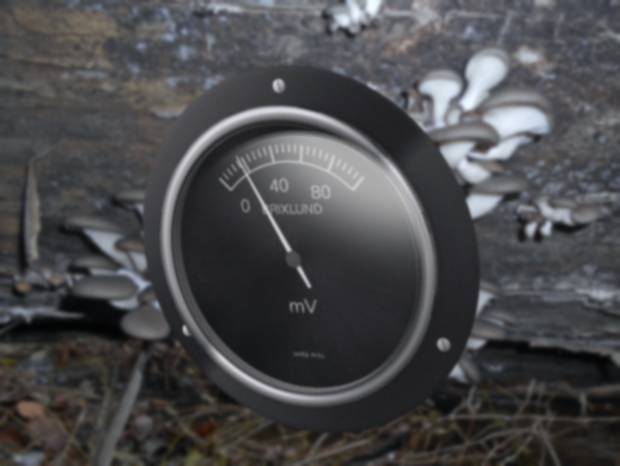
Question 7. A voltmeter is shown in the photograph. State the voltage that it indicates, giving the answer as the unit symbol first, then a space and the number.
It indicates mV 20
